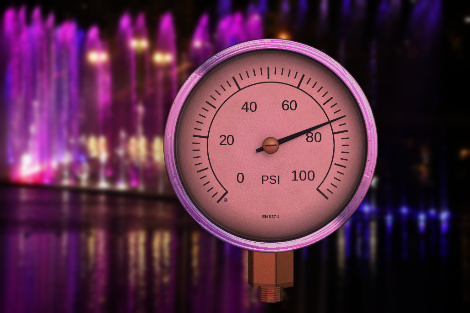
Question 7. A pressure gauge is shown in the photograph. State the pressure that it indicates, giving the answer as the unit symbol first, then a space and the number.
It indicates psi 76
